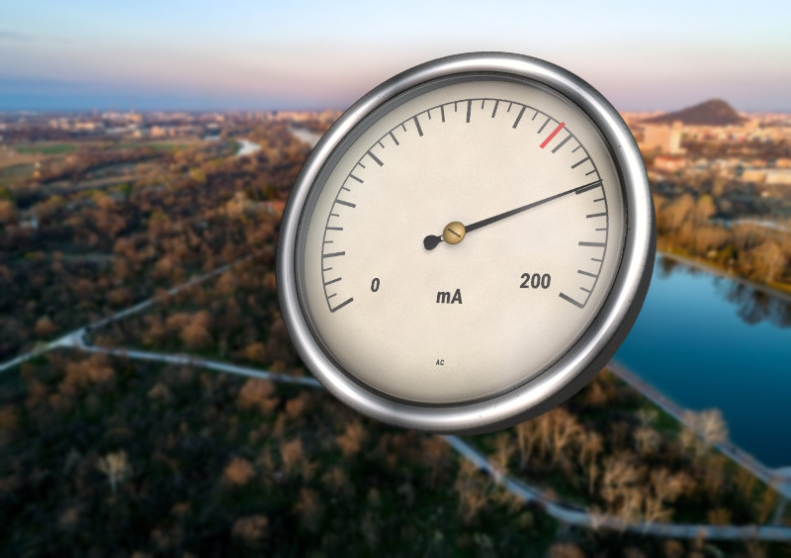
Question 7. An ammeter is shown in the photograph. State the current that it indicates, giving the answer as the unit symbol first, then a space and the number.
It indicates mA 160
